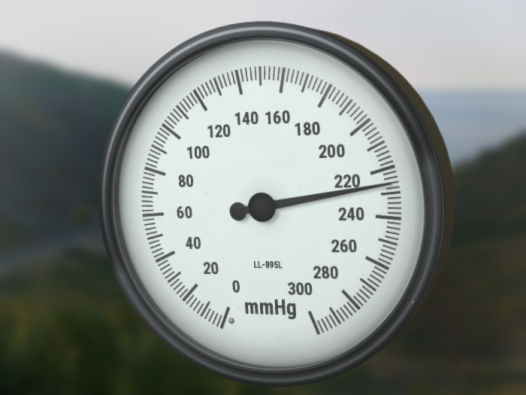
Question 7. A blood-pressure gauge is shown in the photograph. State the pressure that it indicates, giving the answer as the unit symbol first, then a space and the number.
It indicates mmHg 226
